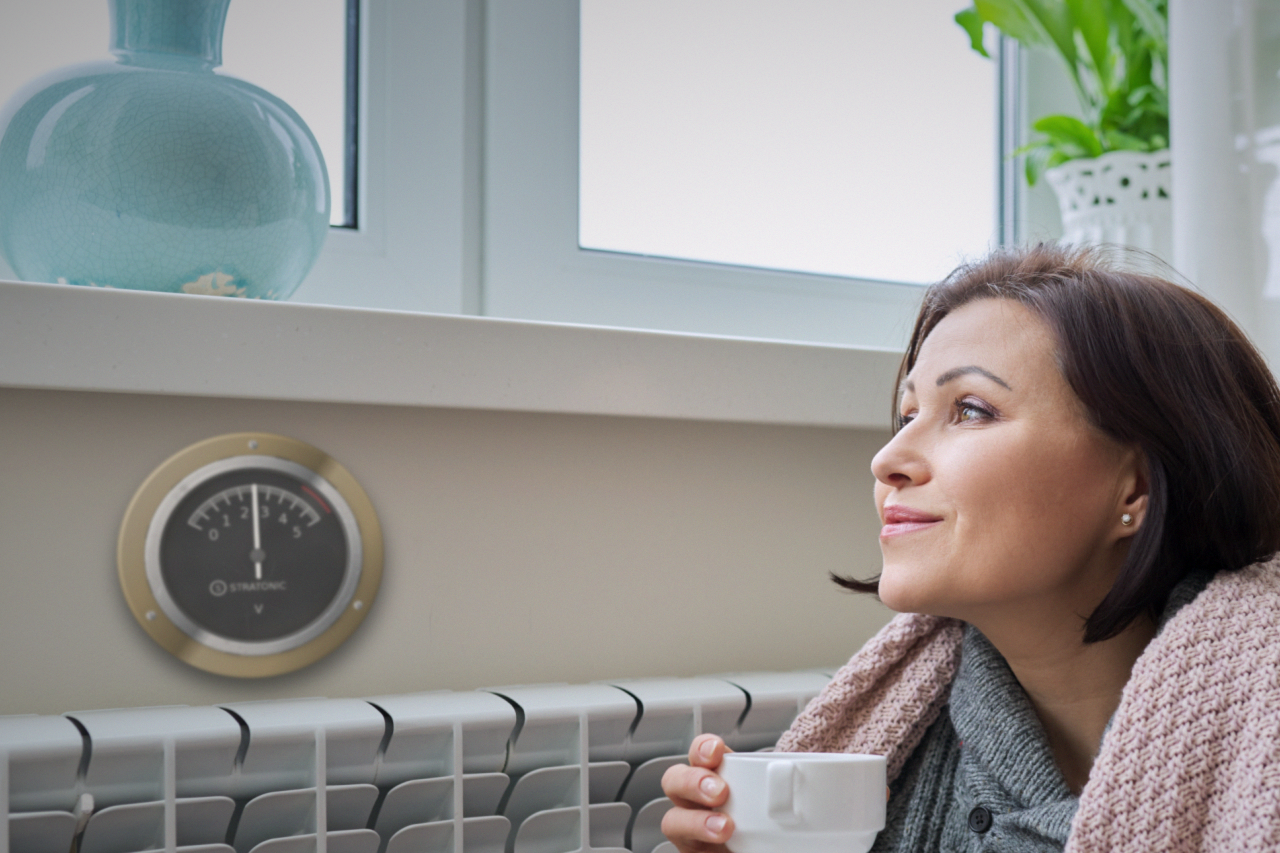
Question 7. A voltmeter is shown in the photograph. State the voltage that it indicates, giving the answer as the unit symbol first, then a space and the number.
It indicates V 2.5
